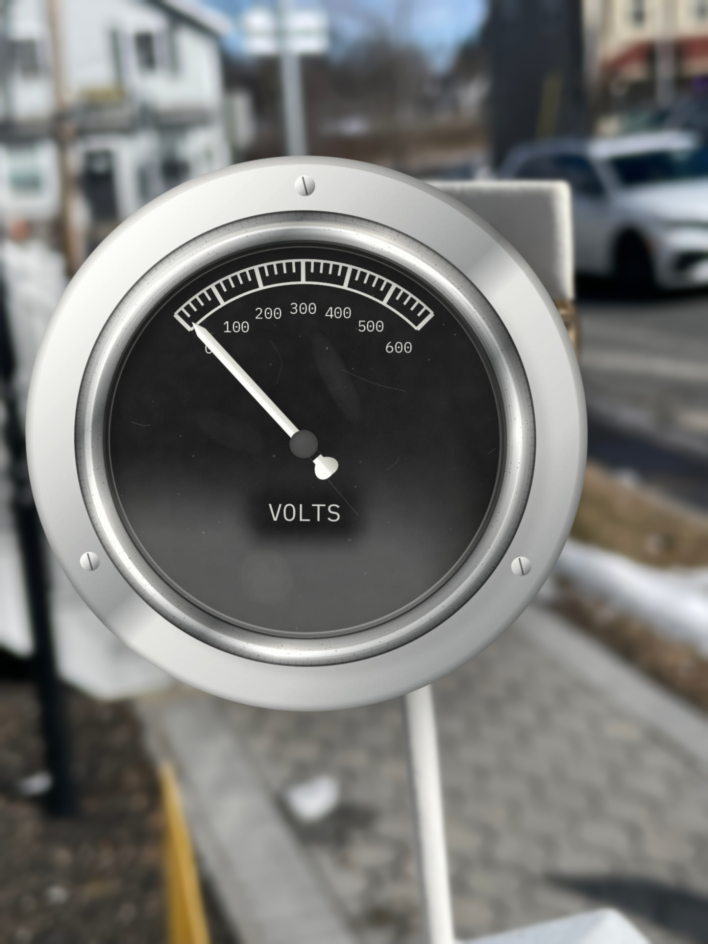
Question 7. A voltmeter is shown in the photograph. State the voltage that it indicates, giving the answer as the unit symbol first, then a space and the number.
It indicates V 20
